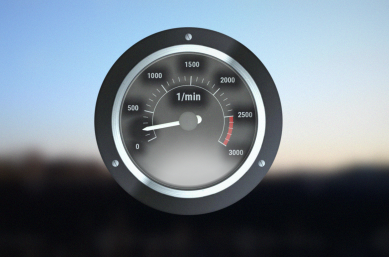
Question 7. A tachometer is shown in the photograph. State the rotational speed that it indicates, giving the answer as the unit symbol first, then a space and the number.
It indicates rpm 200
